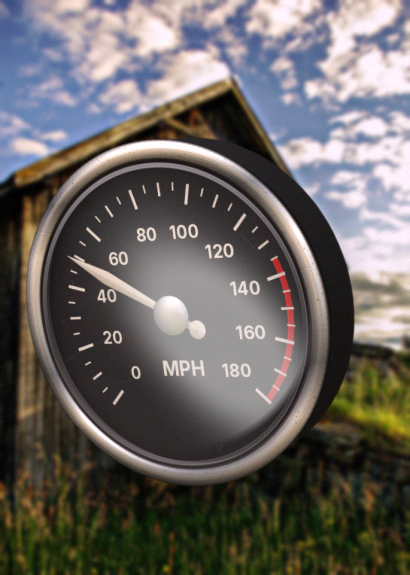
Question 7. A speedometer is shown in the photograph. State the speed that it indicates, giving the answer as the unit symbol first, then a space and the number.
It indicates mph 50
